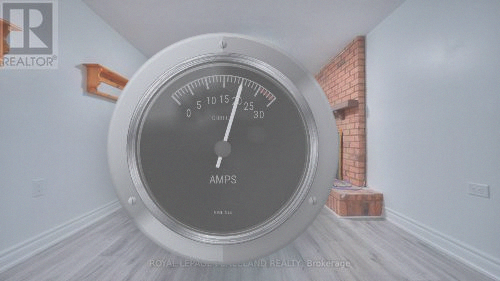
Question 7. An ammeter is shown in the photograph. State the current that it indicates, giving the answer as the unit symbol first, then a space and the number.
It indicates A 20
